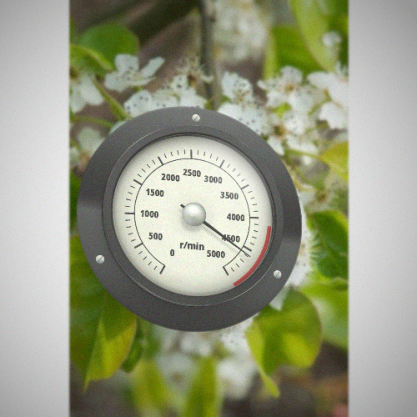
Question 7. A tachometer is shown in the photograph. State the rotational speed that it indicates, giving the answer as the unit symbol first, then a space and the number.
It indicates rpm 4600
